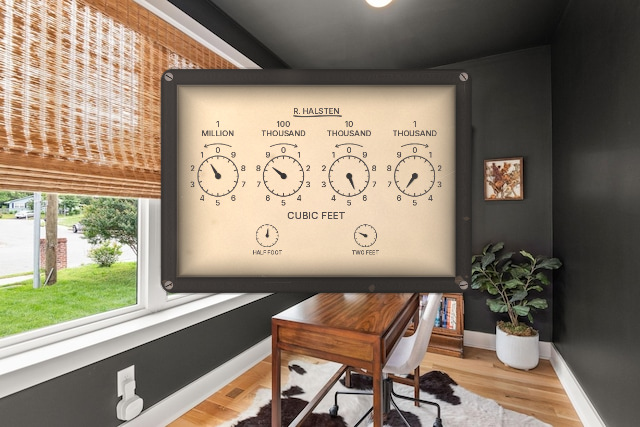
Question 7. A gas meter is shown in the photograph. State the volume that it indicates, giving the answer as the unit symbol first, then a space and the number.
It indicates ft³ 85600
